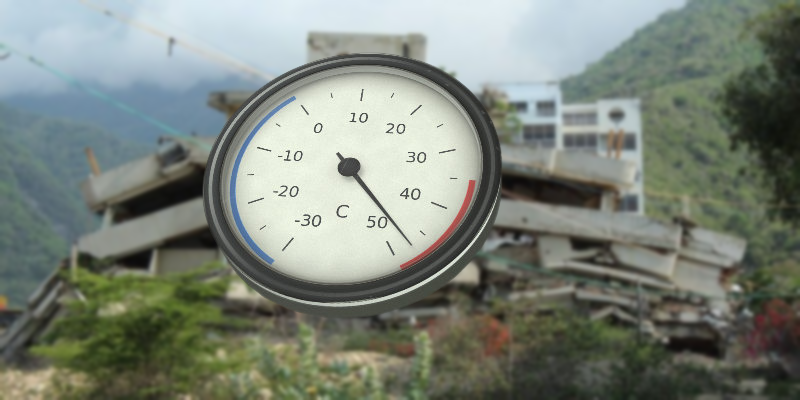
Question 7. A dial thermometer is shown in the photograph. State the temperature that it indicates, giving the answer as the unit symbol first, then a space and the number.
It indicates °C 47.5
